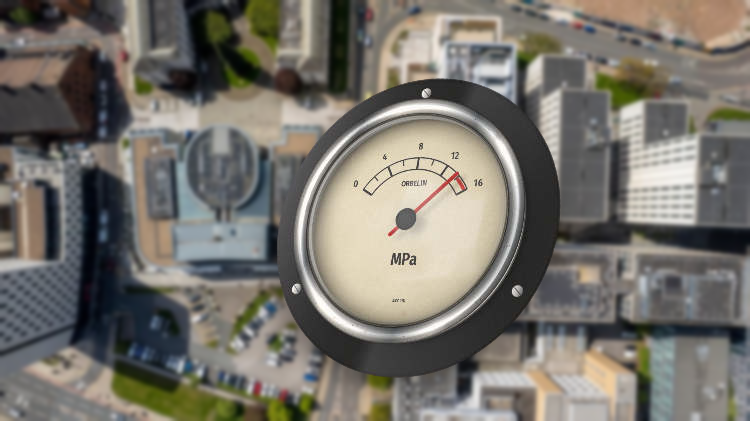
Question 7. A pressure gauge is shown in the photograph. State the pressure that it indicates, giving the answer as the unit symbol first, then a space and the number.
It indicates MPa 14
